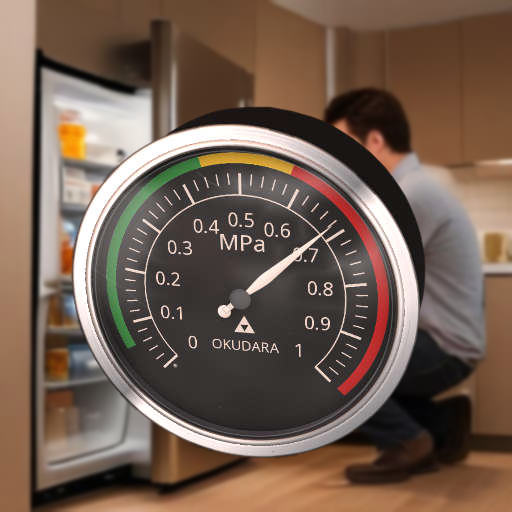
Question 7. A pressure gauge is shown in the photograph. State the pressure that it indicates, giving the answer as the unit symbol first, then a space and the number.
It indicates MPa 0.68
